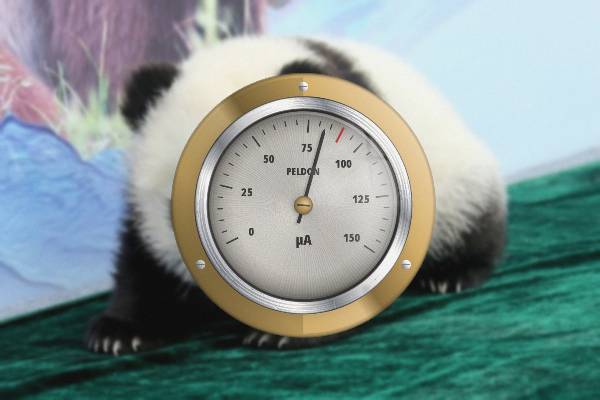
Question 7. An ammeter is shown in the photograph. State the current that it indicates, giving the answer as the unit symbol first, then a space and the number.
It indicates µA 82.5
